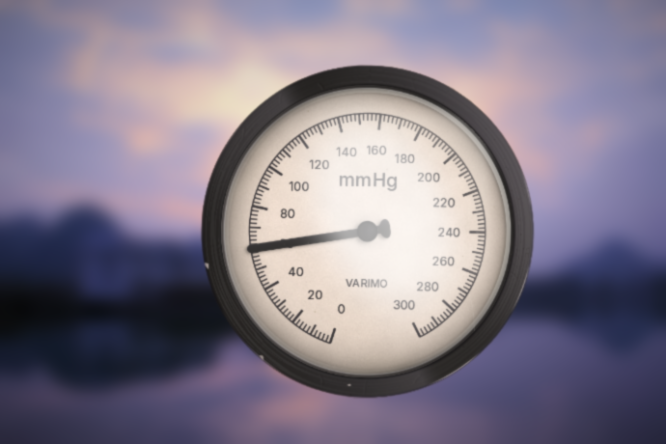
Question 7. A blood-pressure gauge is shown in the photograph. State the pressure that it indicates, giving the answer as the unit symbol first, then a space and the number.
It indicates mmHg 60
